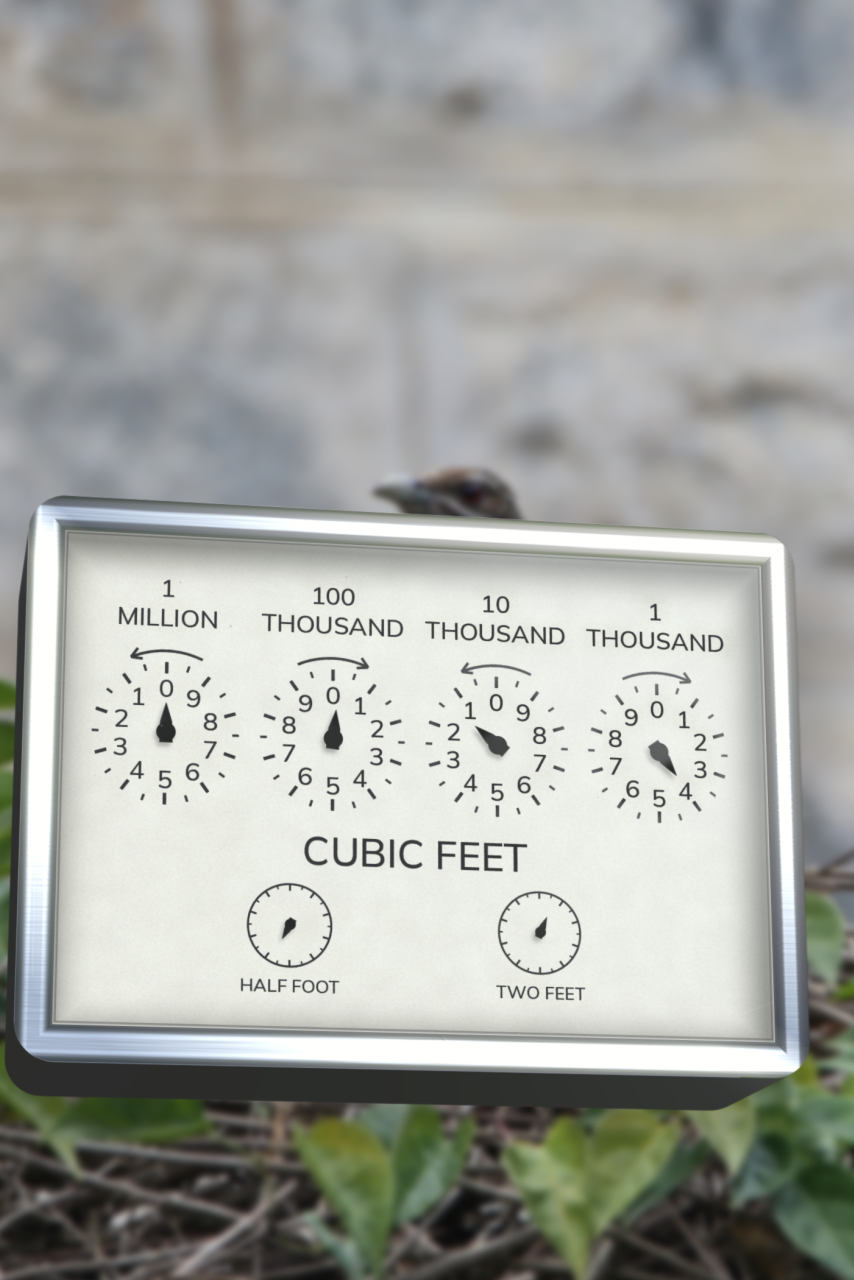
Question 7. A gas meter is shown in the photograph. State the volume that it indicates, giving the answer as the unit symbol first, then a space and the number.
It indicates ft³ 1400
